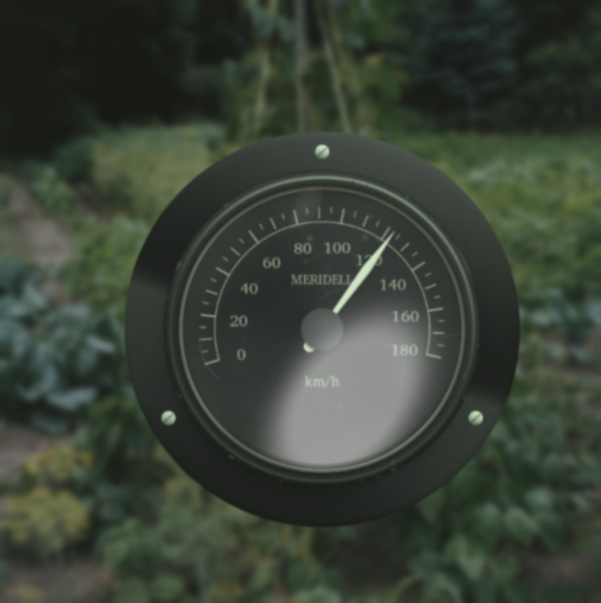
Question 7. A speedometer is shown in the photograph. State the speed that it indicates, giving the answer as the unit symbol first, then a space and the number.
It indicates km/h 122.5
